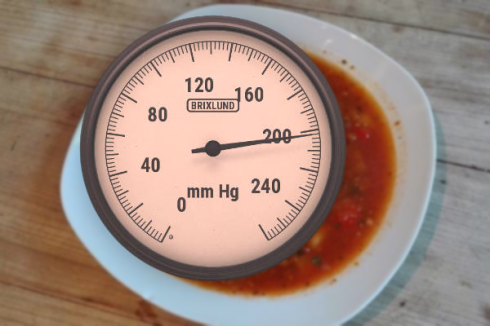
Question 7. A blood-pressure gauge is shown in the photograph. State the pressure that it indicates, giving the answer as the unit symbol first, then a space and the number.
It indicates mmHg 202
